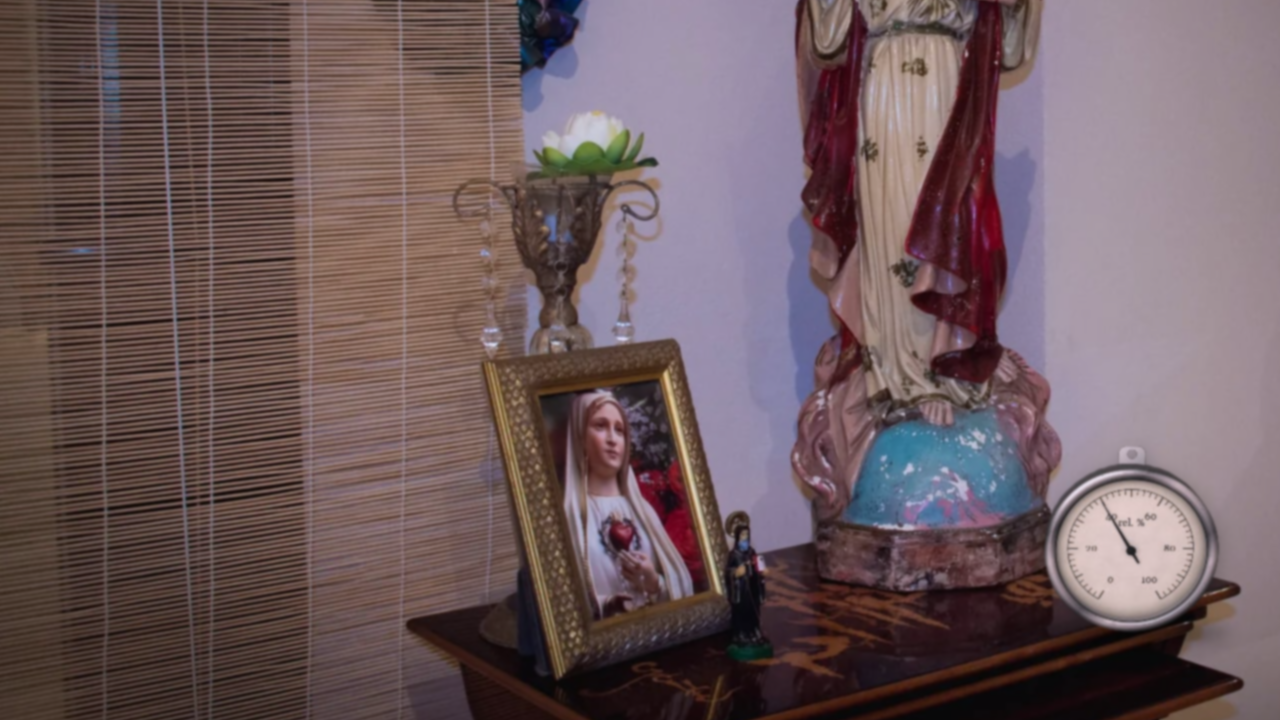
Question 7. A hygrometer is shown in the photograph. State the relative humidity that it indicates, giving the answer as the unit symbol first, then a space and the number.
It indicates % 40
